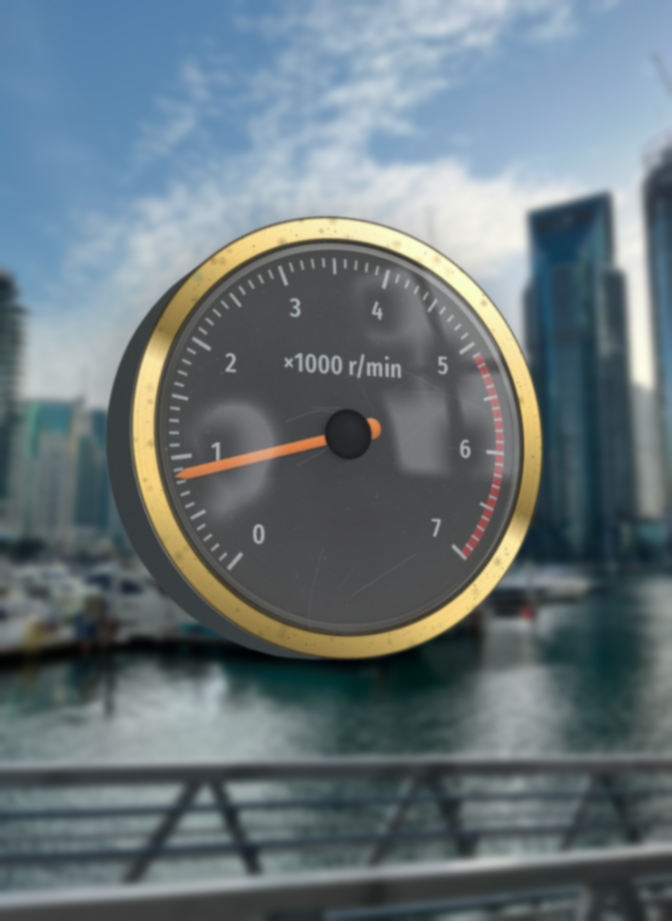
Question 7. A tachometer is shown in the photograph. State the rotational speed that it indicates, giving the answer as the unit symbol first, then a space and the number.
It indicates rpm 850
